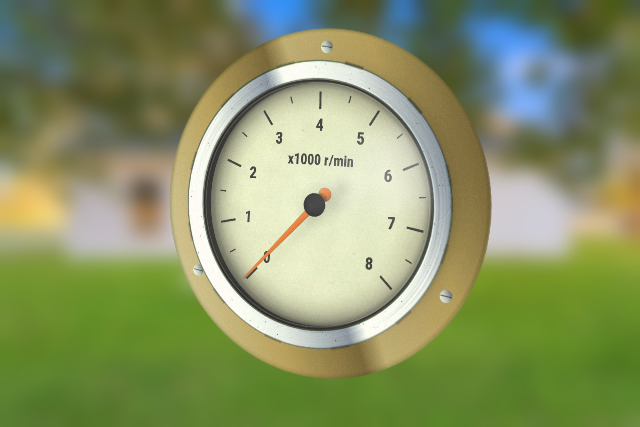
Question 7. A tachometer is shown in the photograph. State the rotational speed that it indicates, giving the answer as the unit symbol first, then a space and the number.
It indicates rpm 0
